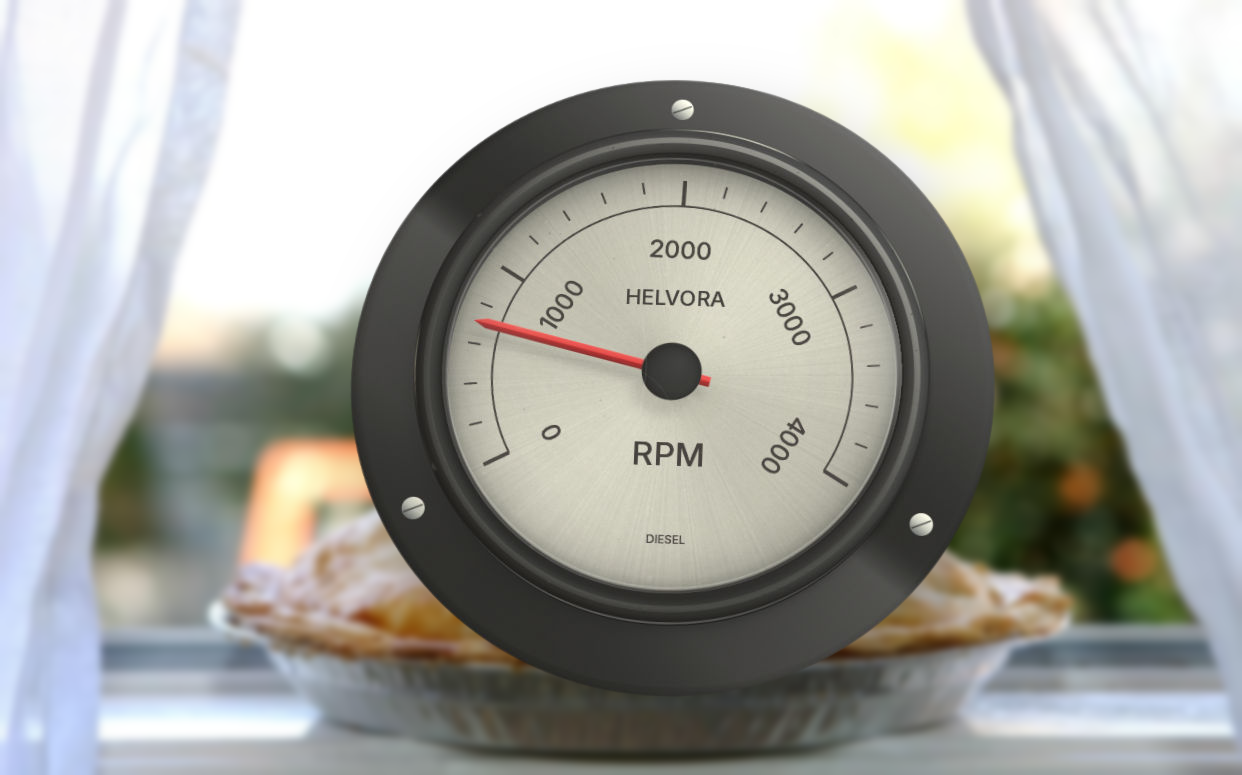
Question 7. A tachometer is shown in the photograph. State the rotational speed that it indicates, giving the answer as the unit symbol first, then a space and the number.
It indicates rpm 700
